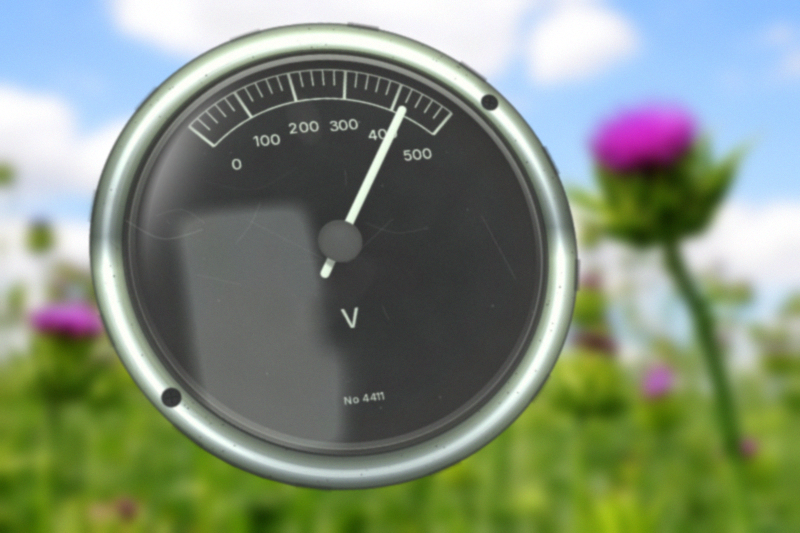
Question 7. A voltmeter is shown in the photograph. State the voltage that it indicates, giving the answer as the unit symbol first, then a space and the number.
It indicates V 420
